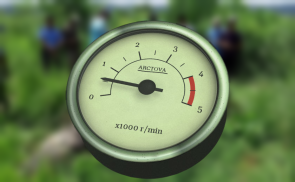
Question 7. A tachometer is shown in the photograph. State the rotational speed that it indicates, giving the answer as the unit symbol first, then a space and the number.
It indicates rpm 500
